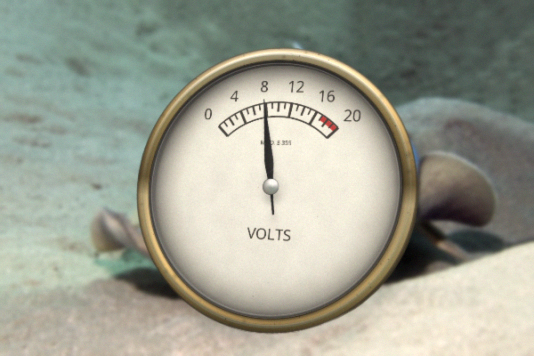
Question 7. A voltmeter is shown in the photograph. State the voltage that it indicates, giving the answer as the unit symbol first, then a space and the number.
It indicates V 8
